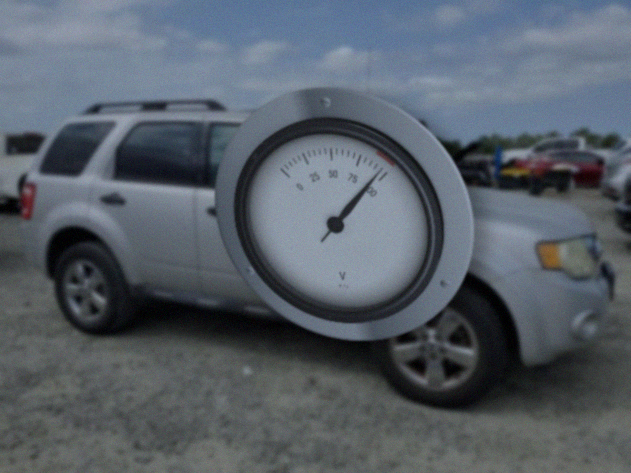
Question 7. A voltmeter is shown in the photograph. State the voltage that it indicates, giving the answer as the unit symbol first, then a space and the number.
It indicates V 95
